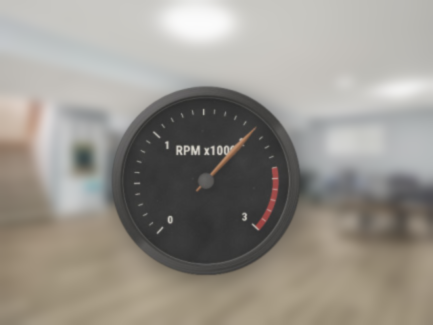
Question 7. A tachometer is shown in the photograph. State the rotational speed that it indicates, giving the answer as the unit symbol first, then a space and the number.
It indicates rpm 2000
